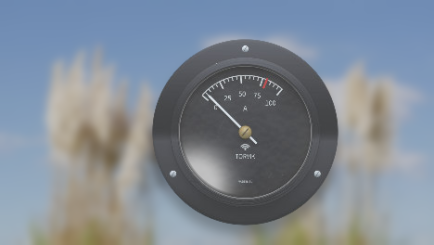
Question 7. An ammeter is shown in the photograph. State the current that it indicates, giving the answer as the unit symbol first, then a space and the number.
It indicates A 5
